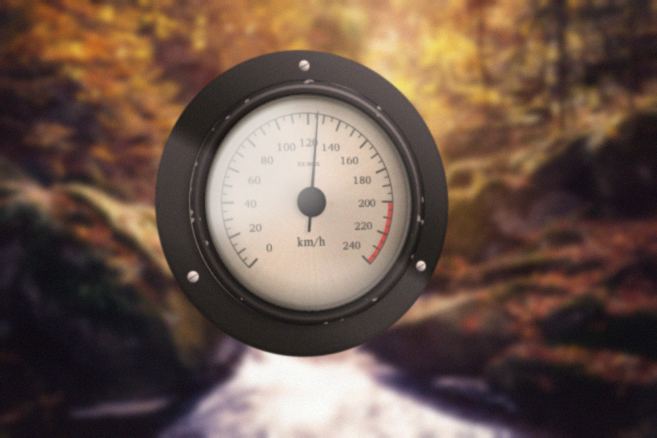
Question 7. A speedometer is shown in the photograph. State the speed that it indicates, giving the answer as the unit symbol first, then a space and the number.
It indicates km/h 125
